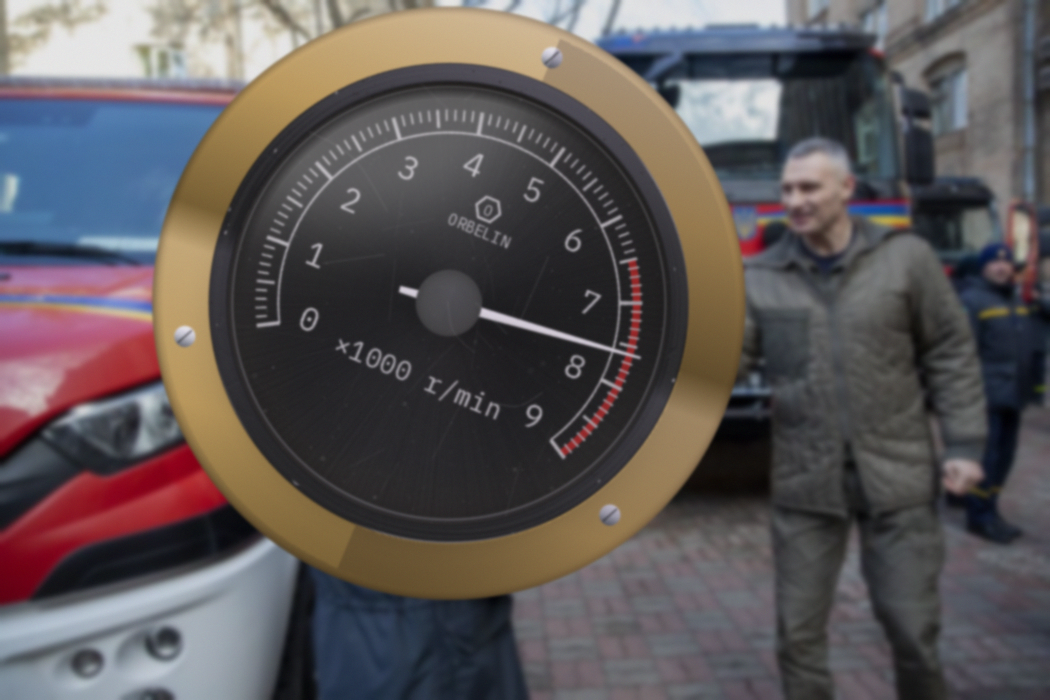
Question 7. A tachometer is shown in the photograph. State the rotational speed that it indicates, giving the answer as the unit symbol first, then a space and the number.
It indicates rpm 7600
